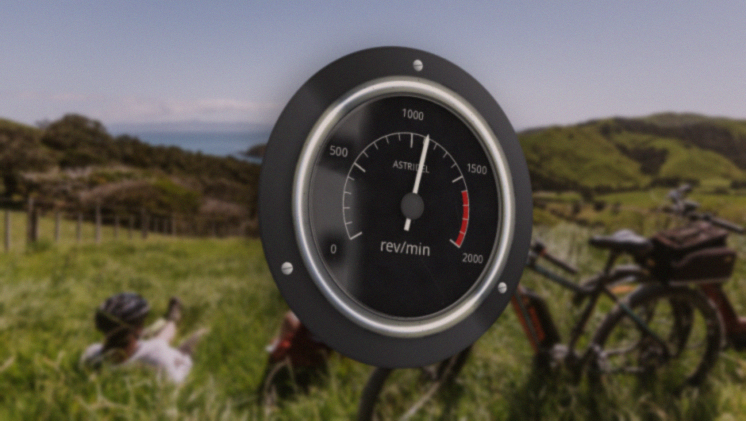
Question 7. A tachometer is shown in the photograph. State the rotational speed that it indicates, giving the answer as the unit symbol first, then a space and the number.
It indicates rpm 1100
